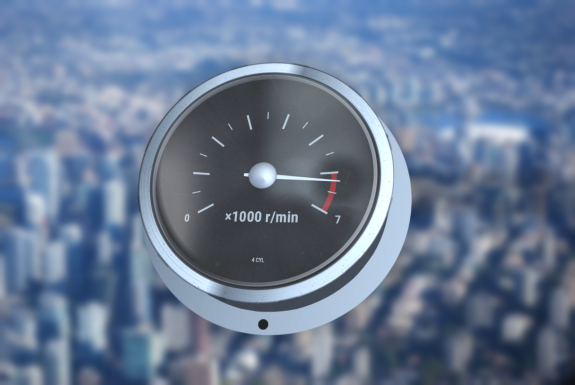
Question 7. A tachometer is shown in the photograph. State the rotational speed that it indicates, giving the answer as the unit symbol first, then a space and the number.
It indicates rpm 6250
